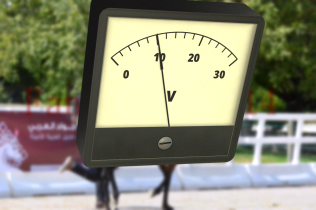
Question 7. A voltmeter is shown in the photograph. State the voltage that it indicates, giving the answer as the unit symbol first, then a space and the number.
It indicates V 10
